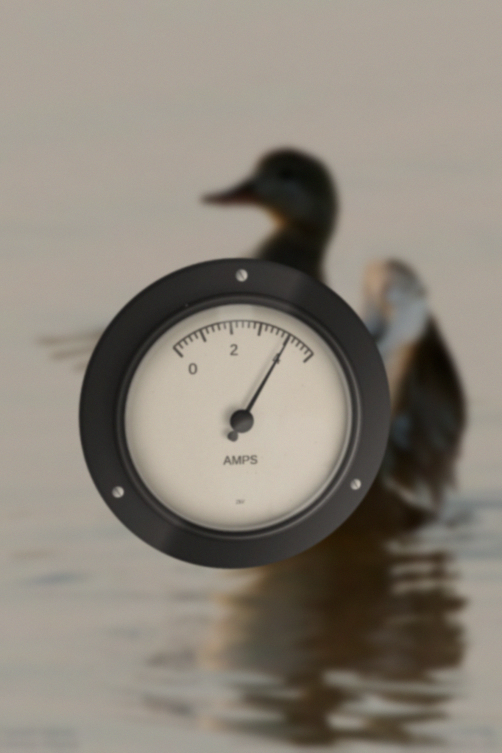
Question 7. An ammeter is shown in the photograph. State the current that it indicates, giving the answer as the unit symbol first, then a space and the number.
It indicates A 4
